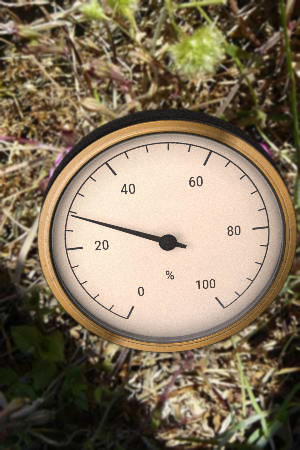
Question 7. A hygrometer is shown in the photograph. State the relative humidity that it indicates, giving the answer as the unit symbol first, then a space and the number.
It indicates % 28
